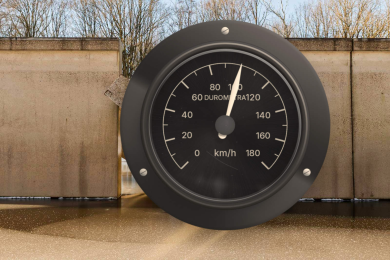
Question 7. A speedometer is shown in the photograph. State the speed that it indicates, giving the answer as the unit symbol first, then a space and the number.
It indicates km/h 100
